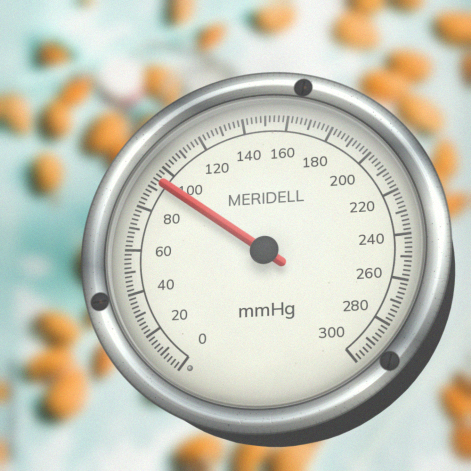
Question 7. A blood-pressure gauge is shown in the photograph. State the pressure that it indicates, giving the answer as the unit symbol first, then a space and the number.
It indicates mmHg 94
